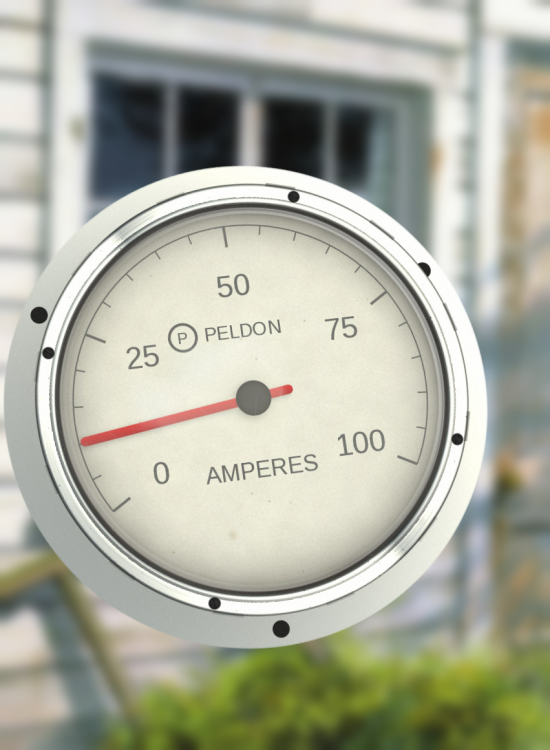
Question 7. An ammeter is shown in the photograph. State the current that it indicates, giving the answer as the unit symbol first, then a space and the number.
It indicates A 10
